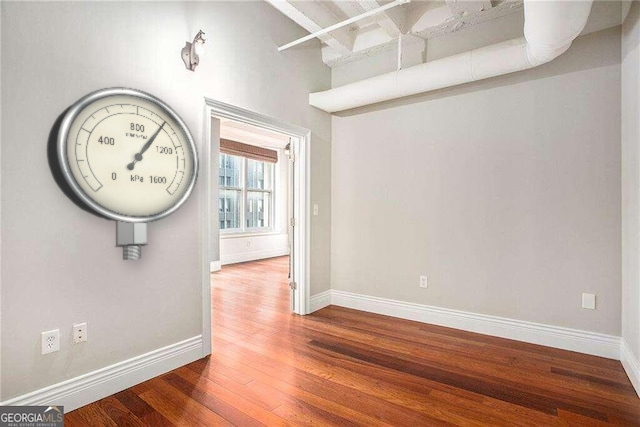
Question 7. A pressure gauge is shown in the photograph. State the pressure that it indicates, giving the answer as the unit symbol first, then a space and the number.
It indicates kPa 1000
